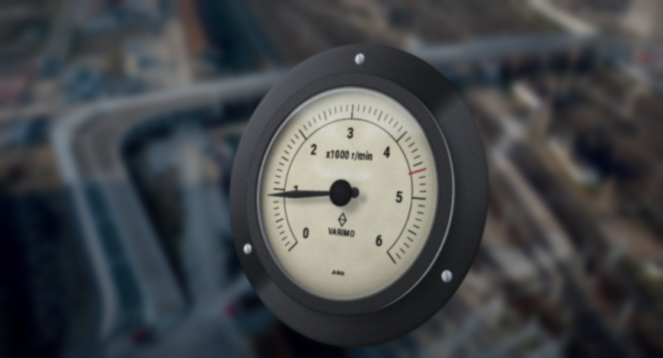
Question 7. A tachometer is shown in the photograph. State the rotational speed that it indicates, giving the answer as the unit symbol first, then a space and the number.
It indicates rpm 900
